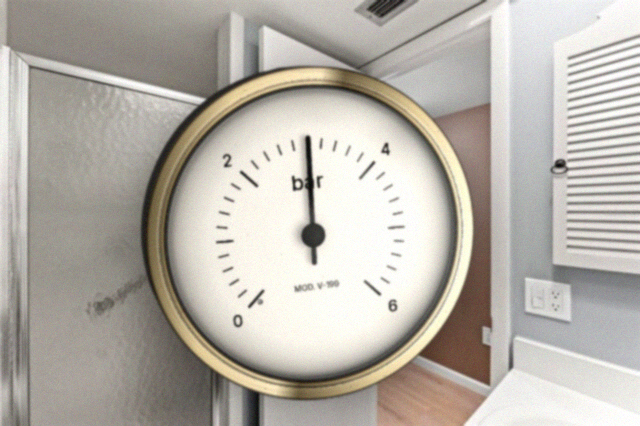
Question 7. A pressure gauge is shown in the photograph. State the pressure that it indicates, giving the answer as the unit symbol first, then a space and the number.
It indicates bar 3
